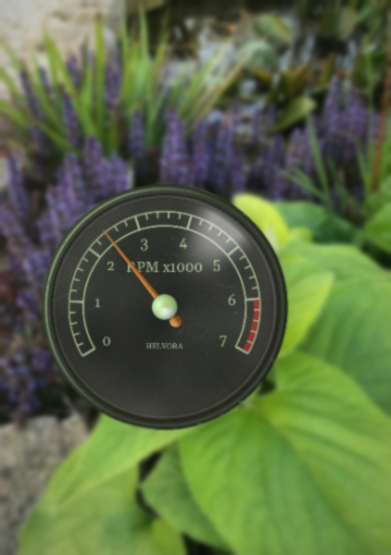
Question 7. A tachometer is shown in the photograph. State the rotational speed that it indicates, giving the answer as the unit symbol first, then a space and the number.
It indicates rpm 2400
